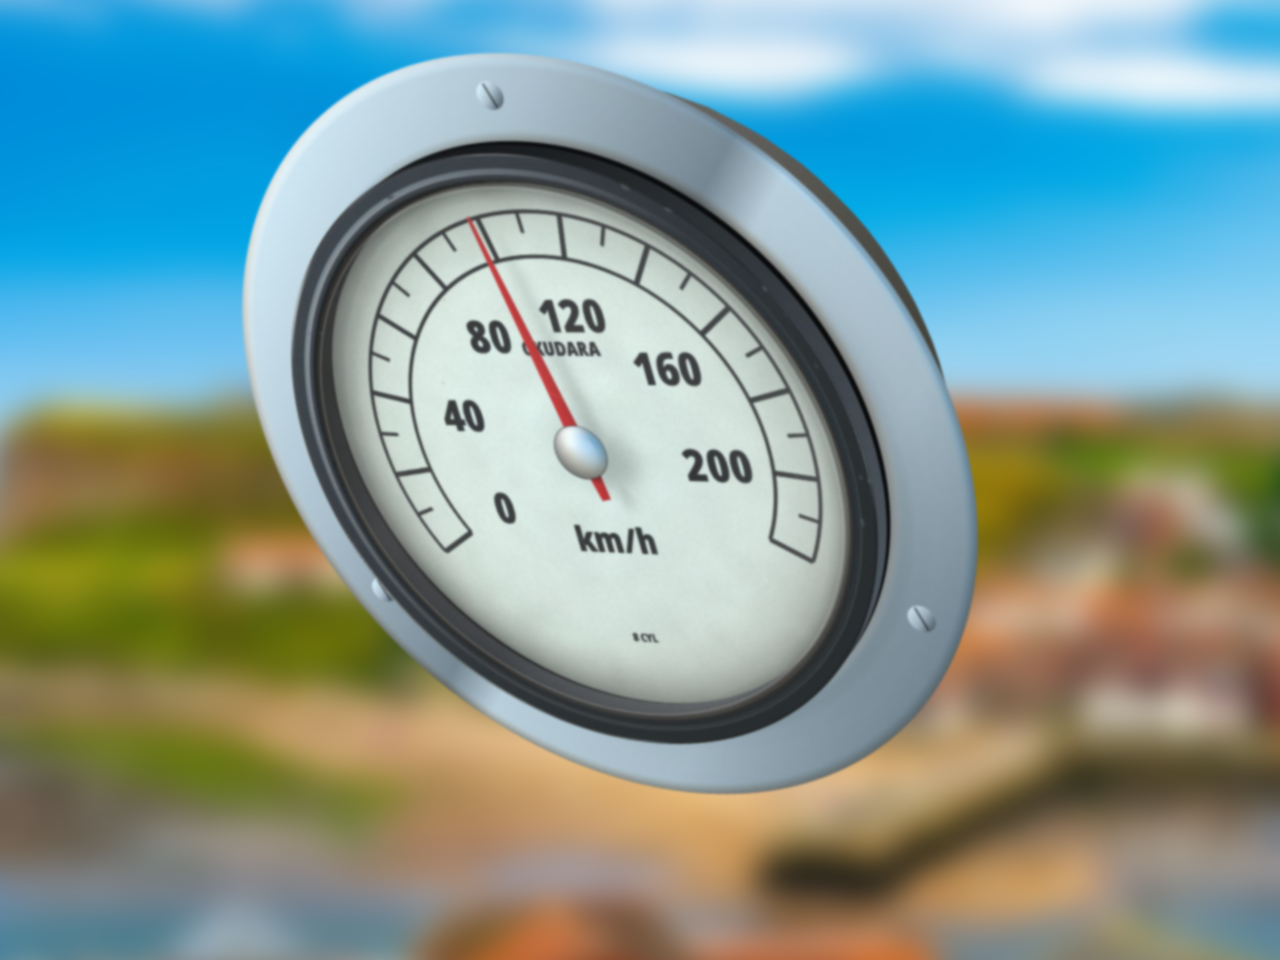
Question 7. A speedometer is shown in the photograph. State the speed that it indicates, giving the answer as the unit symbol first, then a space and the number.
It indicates km/h 100
